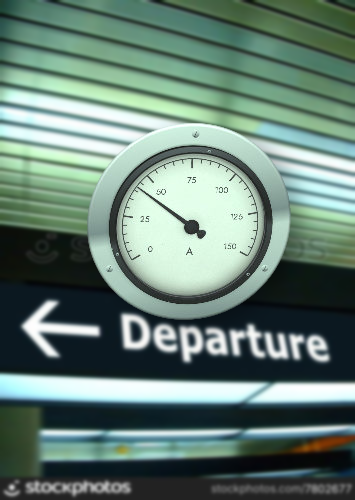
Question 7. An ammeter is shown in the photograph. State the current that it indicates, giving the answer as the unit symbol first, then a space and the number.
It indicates A 42.5
